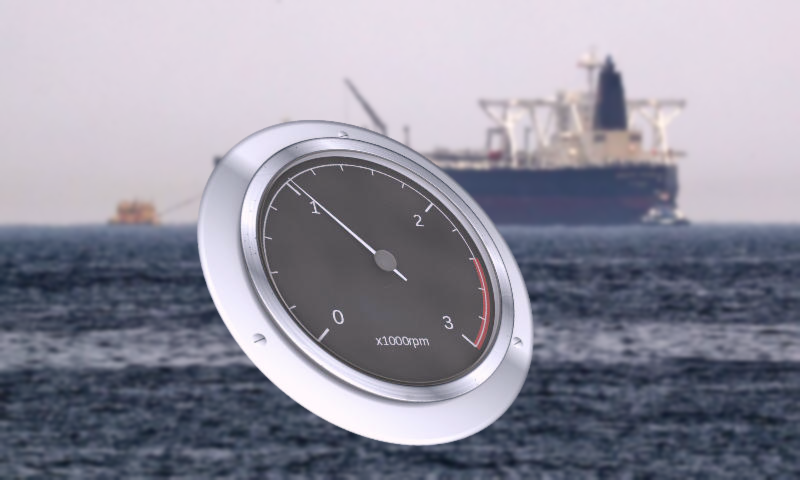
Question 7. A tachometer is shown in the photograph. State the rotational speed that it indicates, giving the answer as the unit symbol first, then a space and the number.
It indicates rpm 1000
